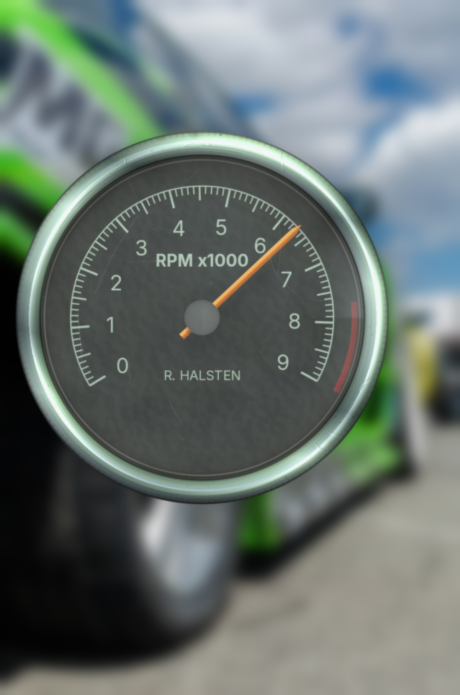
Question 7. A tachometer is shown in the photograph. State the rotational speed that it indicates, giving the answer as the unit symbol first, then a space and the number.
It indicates rpm 6300
